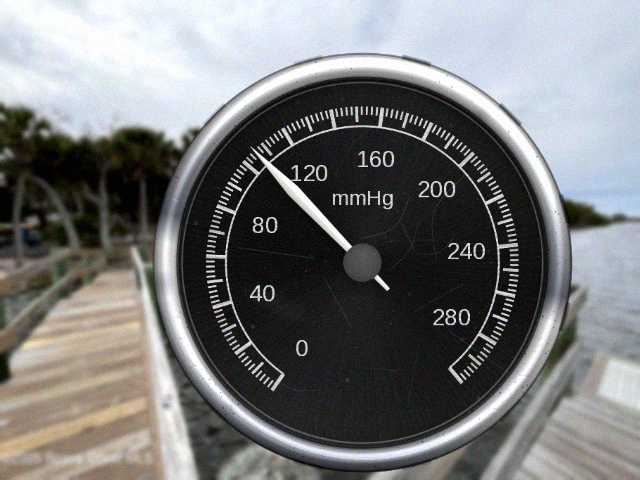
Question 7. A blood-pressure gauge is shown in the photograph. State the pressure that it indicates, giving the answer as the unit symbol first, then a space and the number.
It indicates mmHg 106
